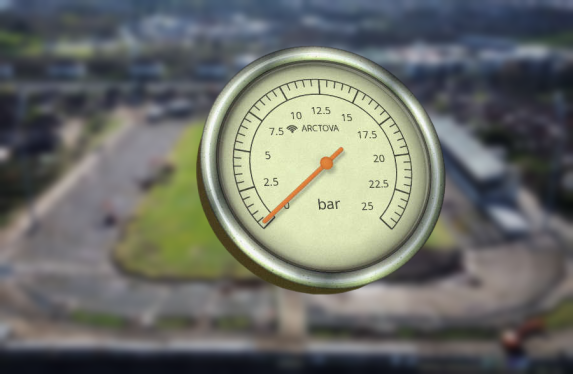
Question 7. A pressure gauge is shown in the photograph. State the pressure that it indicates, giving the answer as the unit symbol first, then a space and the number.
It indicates bar 0.25
